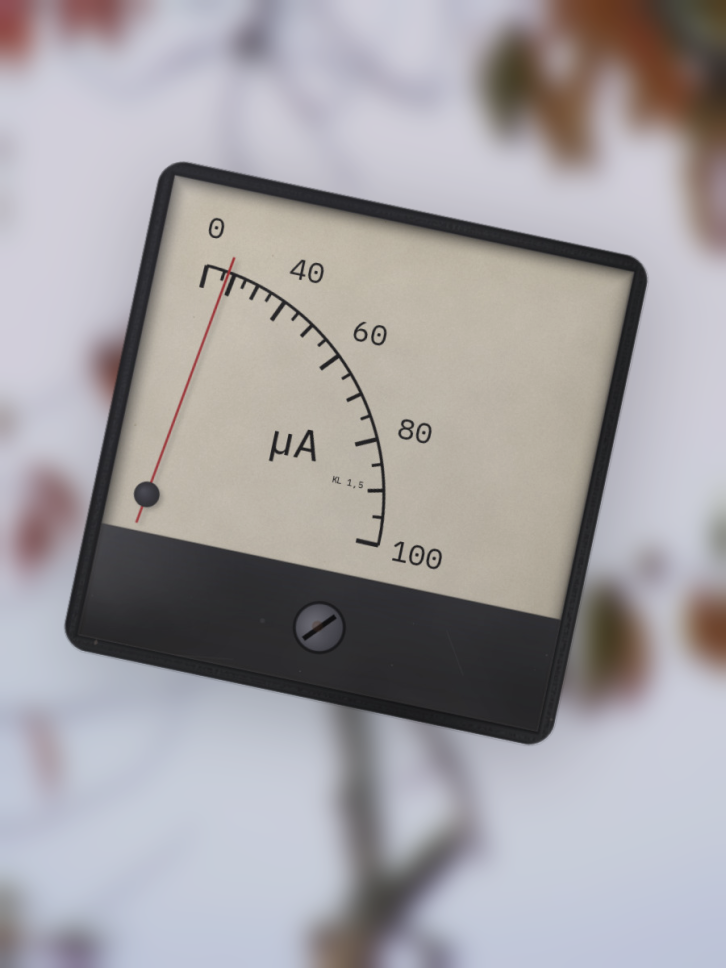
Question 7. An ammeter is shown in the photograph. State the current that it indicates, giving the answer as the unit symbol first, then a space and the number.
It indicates µA 17.5
